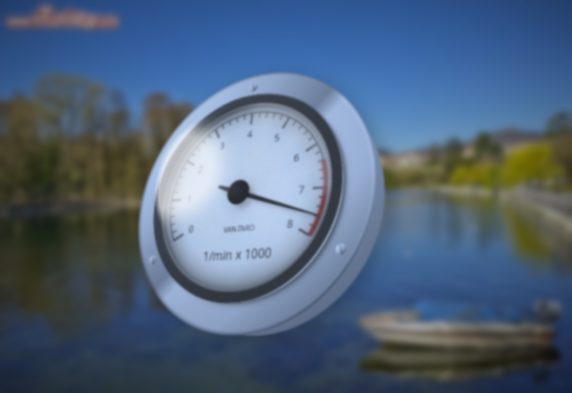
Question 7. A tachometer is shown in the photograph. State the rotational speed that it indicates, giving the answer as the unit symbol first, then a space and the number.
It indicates rpm 7600
